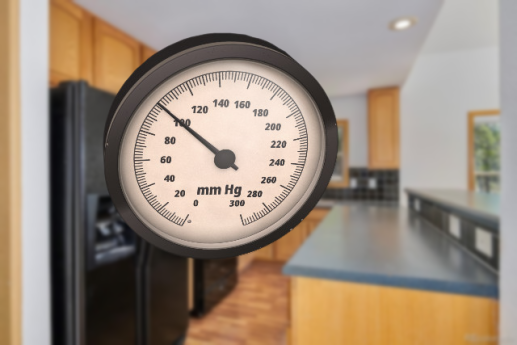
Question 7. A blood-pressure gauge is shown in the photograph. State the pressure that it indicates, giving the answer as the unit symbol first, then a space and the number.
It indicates mmHg 100
